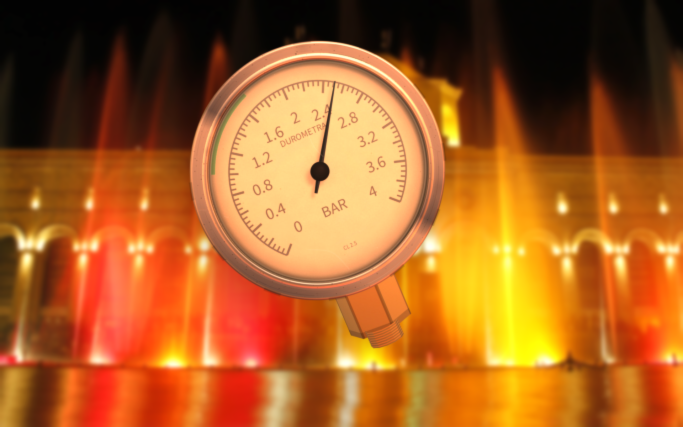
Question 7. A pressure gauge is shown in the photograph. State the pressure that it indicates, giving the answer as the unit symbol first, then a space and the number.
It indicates bar 2.5
